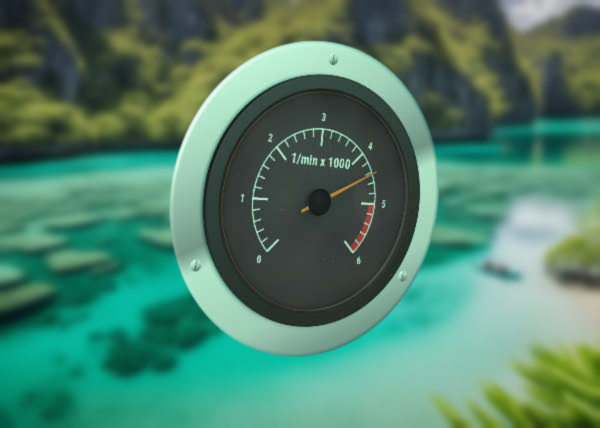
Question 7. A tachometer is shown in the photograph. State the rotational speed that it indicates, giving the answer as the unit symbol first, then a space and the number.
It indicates rpm 4400
